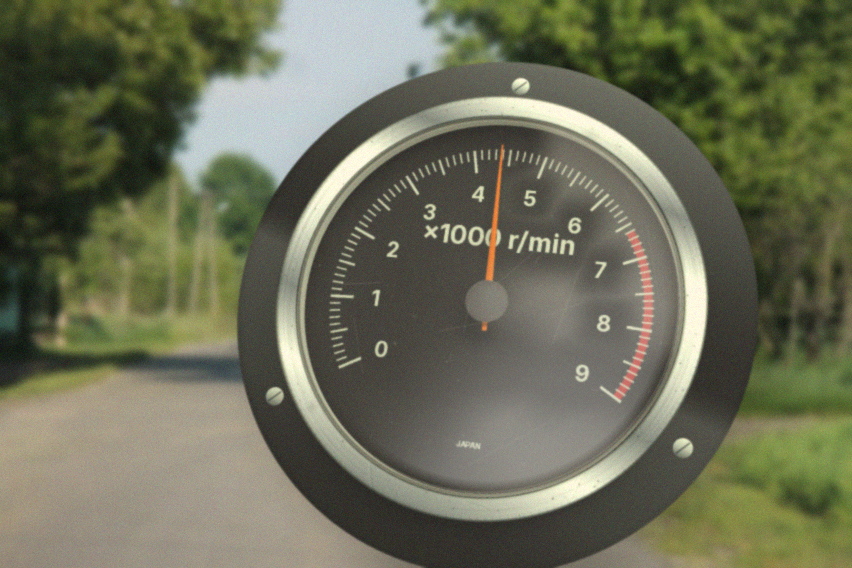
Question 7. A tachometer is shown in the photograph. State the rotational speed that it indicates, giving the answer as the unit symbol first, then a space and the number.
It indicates rpm 4400
